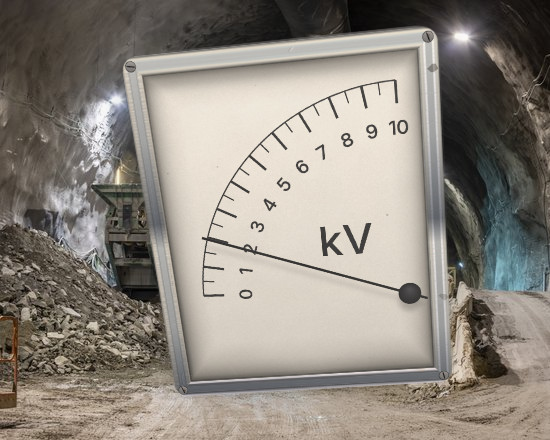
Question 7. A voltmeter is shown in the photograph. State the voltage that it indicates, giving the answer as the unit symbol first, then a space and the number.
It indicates kV 2
